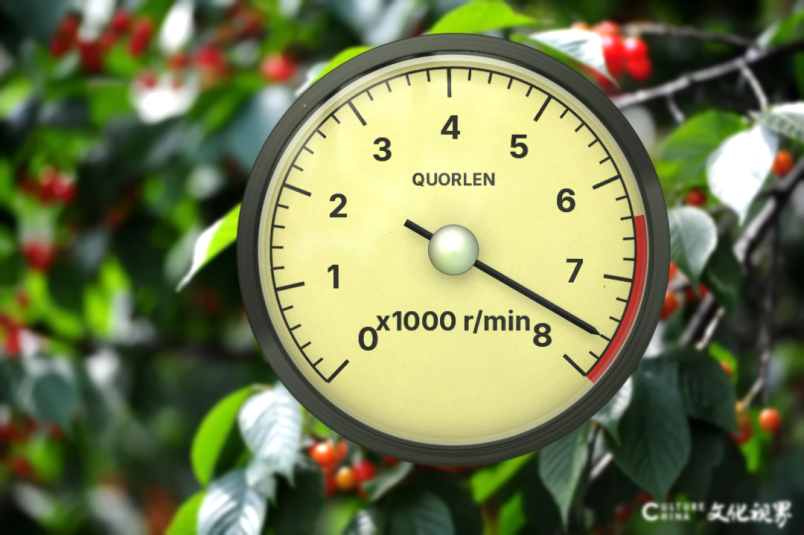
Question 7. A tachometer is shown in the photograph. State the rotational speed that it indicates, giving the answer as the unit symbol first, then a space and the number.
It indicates rpm 7600
